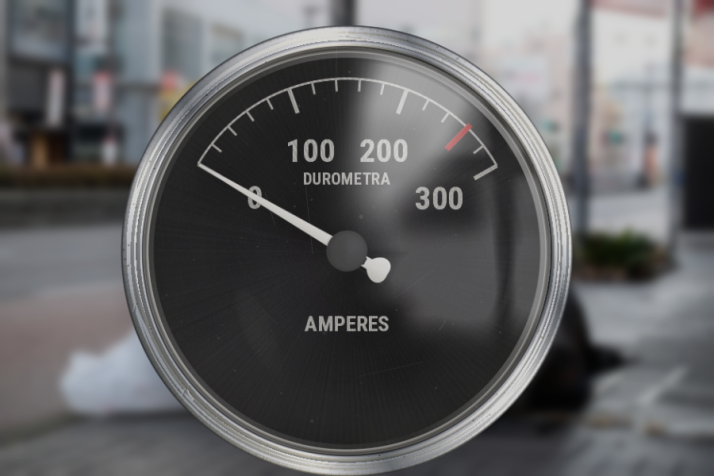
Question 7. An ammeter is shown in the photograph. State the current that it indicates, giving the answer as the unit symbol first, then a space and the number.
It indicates A 0
